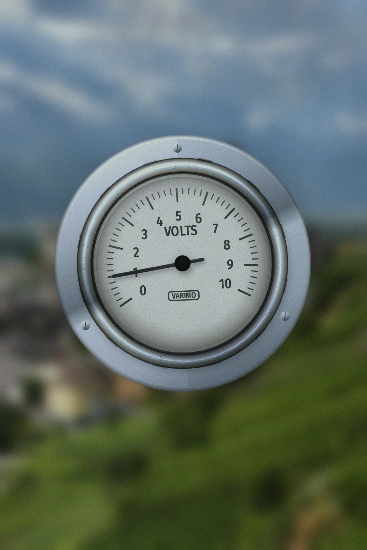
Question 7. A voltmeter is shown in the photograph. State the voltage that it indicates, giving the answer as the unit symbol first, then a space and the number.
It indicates V 1
